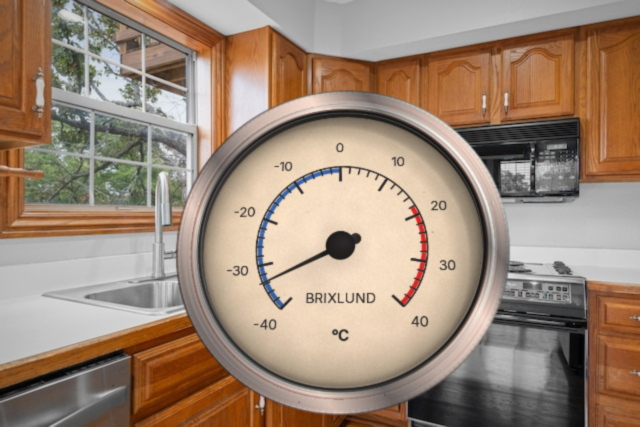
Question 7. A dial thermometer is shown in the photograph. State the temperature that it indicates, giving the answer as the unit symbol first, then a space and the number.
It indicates °C -34
